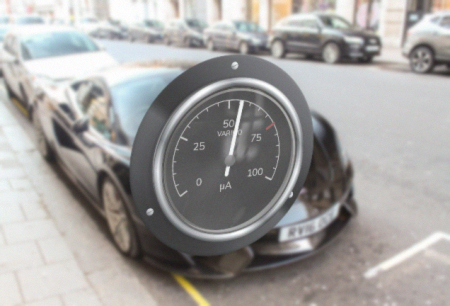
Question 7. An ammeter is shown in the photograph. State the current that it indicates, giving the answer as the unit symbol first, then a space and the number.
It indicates µA 55
